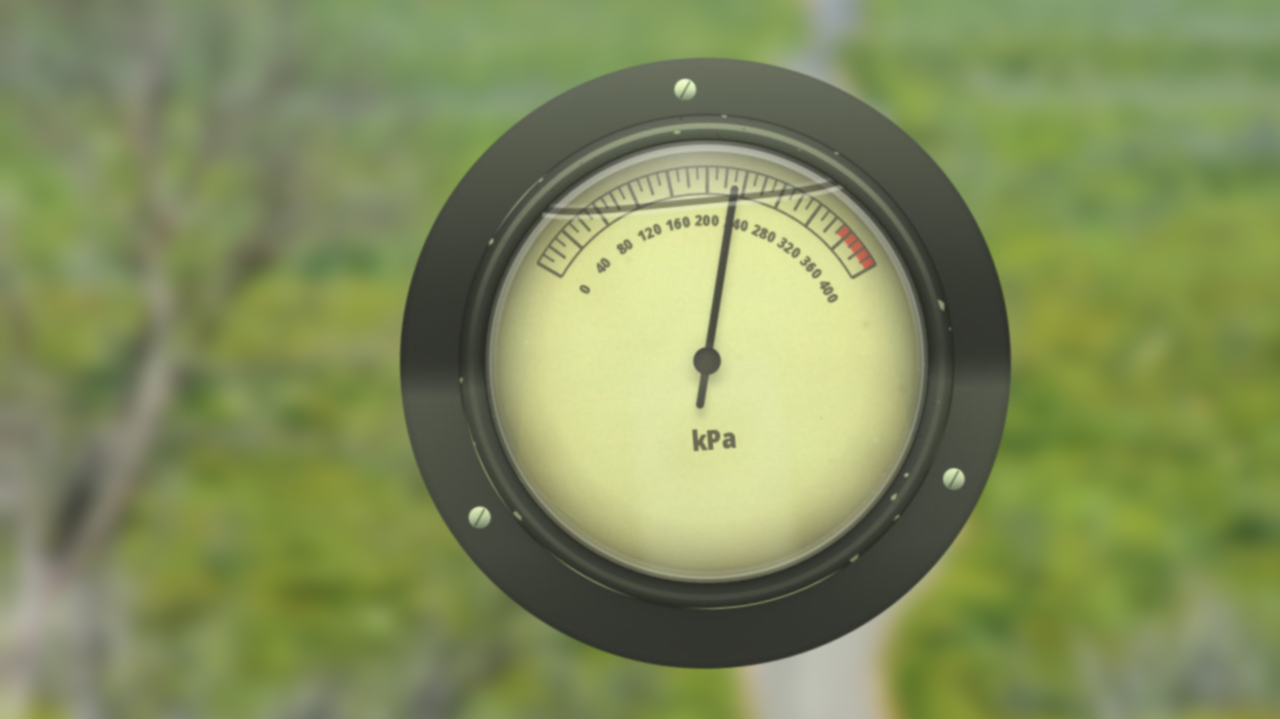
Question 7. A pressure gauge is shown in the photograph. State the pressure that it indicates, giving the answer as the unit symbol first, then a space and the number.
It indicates kPa 230
